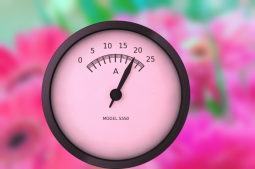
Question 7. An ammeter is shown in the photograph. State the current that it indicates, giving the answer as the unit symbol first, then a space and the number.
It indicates A 20
